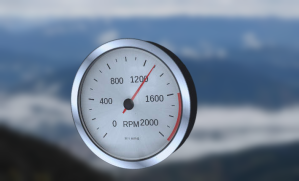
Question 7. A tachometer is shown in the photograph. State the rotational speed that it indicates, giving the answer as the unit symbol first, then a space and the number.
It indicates rpm 1300
